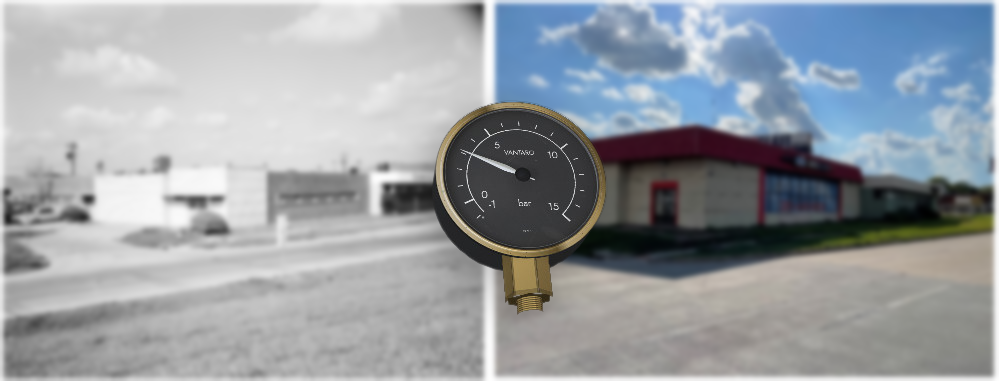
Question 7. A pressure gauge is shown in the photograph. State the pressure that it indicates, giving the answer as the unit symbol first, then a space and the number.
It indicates bar 3
